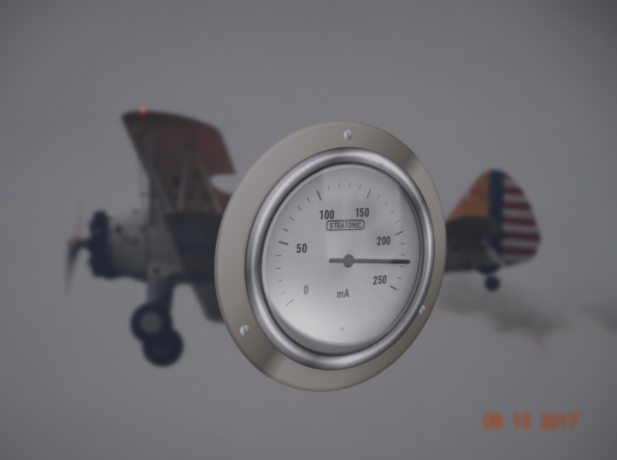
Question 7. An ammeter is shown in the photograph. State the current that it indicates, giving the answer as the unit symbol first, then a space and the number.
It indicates mA 225
